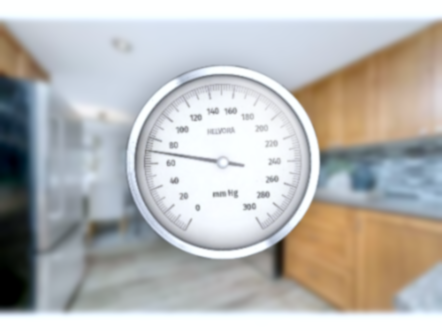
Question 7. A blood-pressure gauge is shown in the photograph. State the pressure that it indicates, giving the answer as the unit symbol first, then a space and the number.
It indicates mmHg 70
